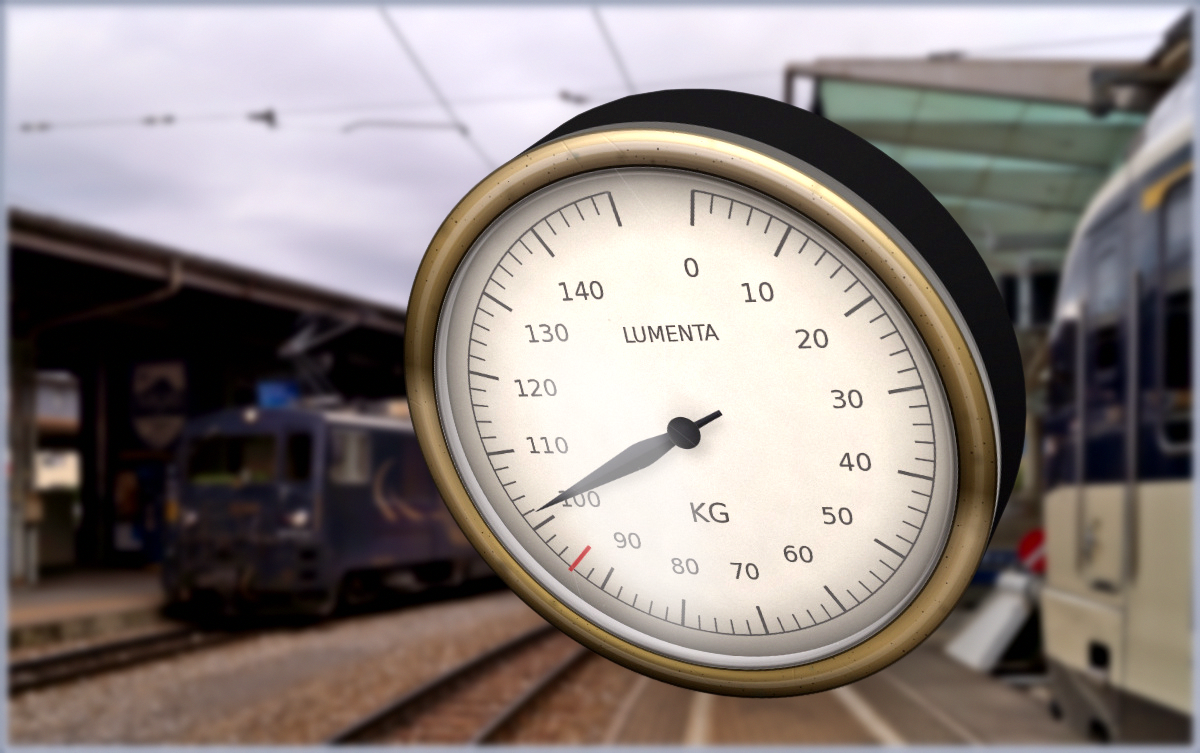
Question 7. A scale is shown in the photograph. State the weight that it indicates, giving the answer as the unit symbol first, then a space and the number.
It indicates kg 102
